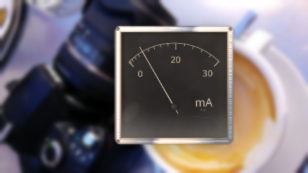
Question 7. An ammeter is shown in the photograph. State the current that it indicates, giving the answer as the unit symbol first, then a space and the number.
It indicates mA 10
